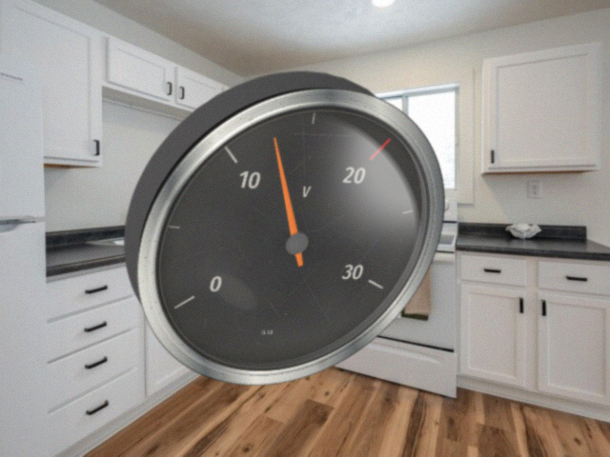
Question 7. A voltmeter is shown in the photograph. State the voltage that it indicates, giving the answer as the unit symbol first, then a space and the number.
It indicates V 12.5
